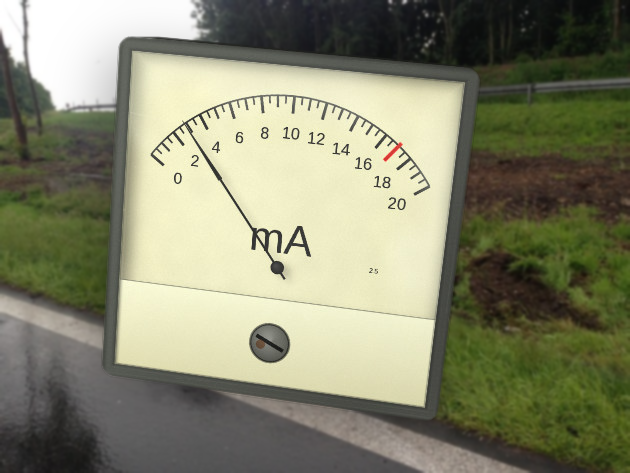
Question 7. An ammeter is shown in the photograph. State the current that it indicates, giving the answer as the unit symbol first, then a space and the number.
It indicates mA 3
